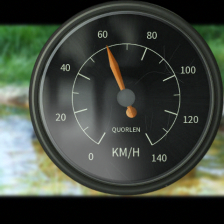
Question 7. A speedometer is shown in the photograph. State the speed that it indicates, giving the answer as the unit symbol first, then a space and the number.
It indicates km/h 60
